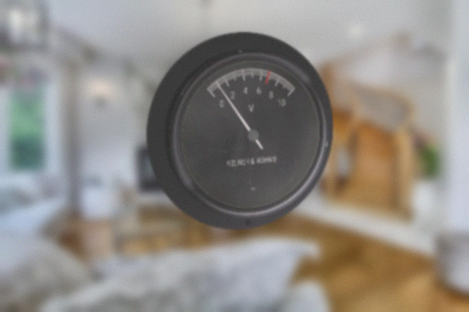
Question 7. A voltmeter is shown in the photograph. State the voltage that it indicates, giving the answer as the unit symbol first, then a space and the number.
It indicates V 1
